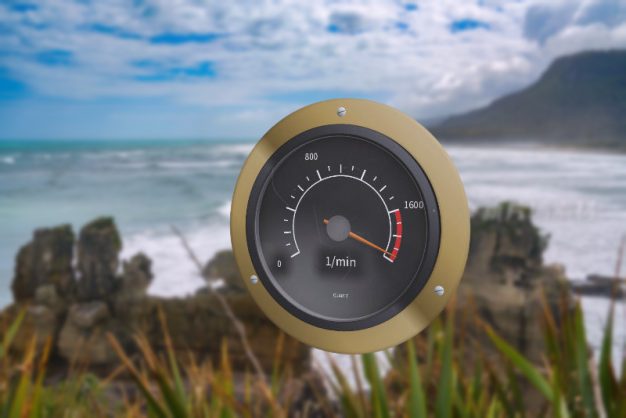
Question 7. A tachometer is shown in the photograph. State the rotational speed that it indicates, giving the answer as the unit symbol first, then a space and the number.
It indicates rpm 1950
